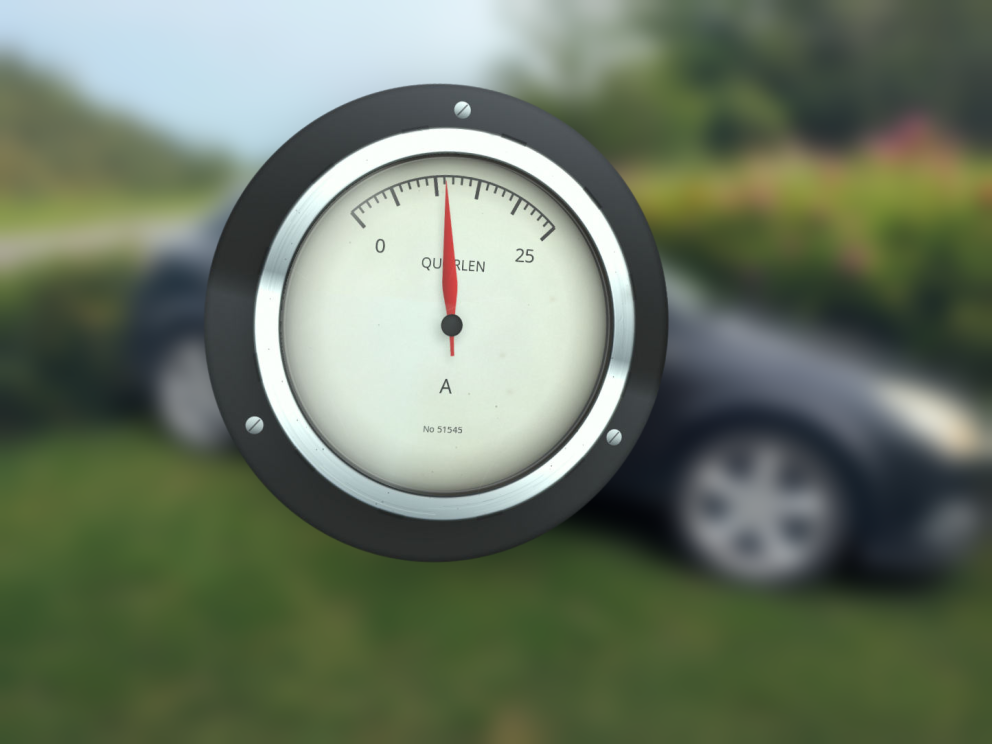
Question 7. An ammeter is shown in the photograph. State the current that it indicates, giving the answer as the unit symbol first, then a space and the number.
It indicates A 11
